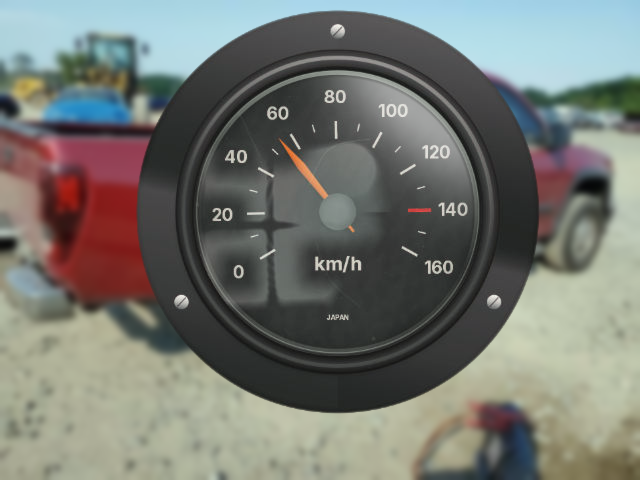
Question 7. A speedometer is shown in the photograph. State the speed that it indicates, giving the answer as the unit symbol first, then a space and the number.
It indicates km/h 55
